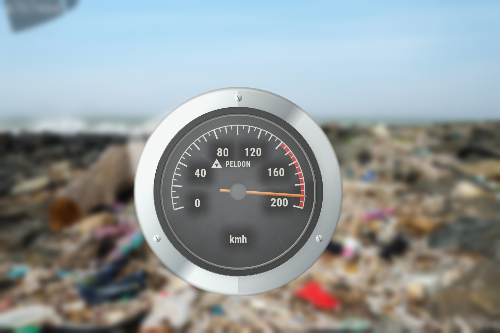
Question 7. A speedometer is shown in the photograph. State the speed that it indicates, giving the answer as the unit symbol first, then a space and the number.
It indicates km/h 190
